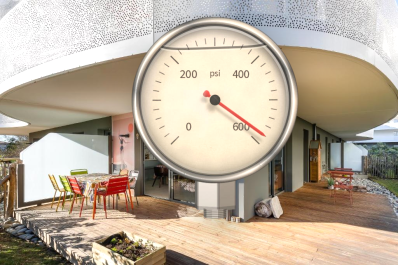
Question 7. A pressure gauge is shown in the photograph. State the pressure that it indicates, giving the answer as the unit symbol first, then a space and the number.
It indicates psi 580
